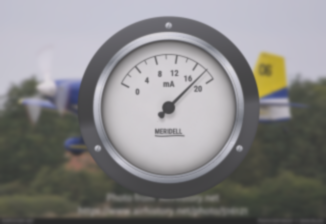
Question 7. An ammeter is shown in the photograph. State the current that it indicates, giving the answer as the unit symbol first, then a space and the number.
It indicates mA 18
